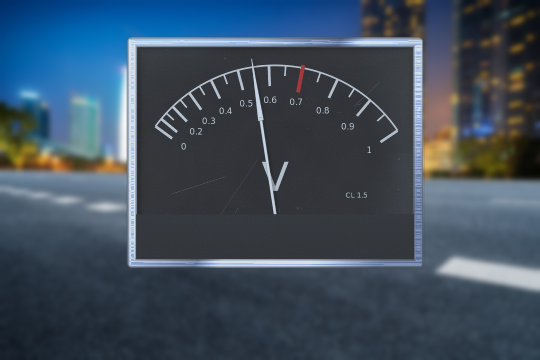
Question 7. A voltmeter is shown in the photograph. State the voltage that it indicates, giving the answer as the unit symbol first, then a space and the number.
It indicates V 0.55
